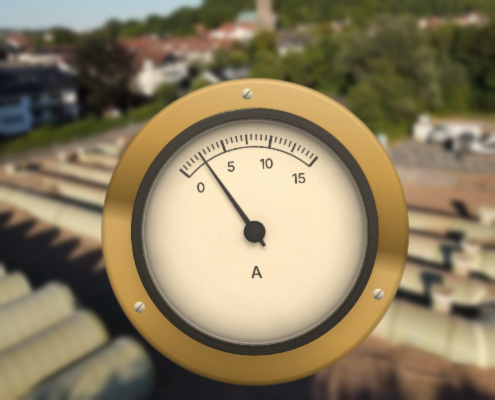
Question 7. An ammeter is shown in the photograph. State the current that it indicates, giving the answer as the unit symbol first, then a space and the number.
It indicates A 2.5
